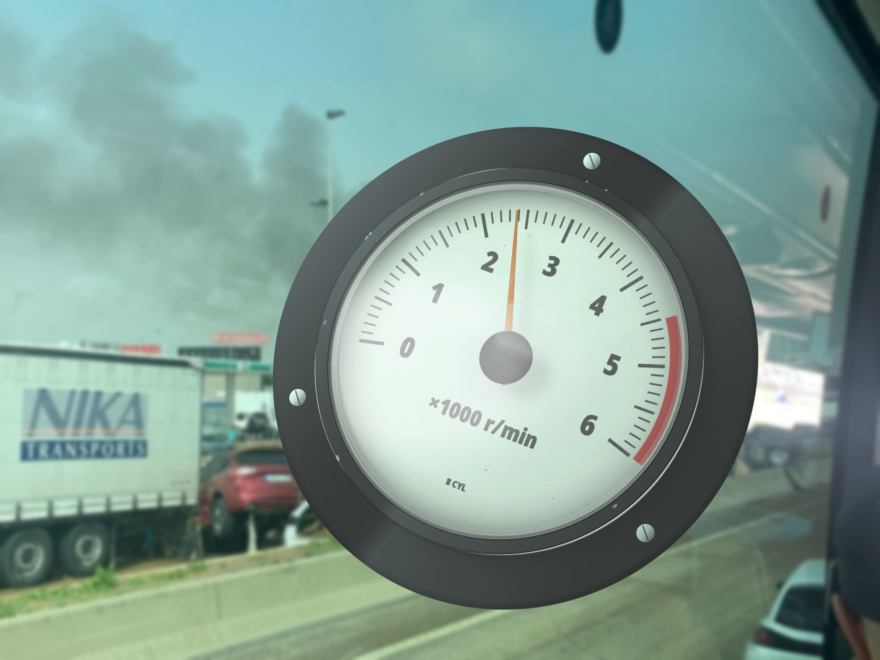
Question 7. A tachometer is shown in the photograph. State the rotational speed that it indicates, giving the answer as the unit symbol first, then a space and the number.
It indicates rpm 2400
